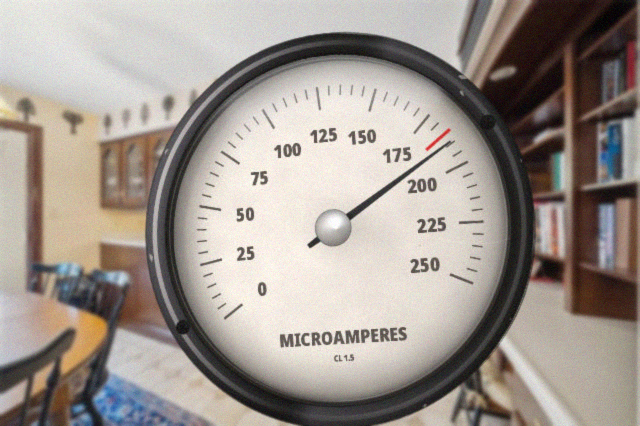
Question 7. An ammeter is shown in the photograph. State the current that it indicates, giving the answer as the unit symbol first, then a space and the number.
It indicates µA 190
